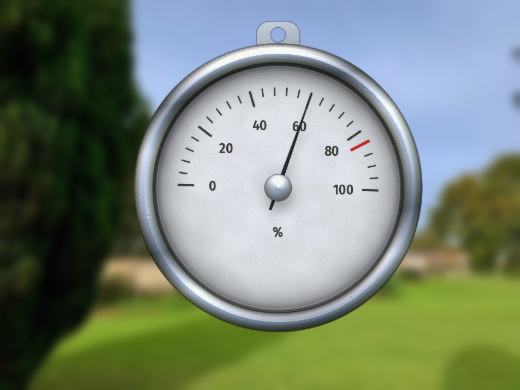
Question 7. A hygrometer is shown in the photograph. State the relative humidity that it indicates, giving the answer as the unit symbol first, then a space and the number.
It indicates % 60
